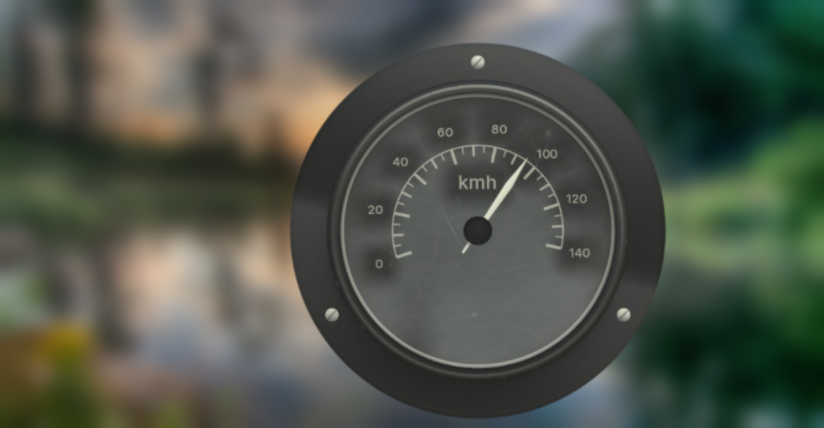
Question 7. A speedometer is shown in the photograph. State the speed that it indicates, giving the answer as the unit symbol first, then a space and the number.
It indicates km/h 95
